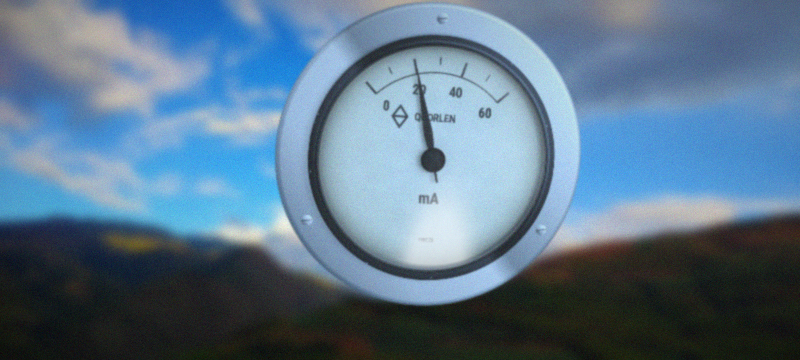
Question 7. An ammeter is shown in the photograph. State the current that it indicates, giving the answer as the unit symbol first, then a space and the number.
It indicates mA 20
